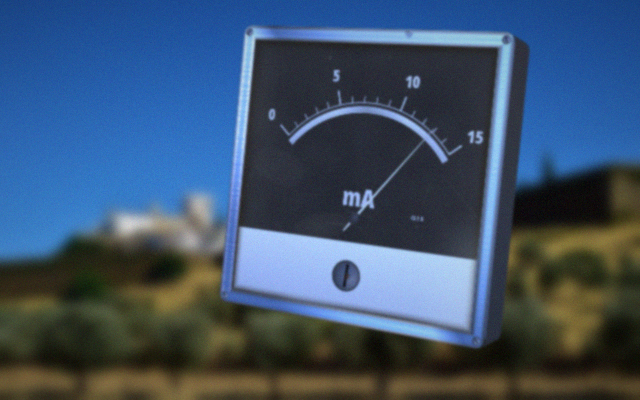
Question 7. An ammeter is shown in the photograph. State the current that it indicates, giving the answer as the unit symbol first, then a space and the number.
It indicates mA 13
